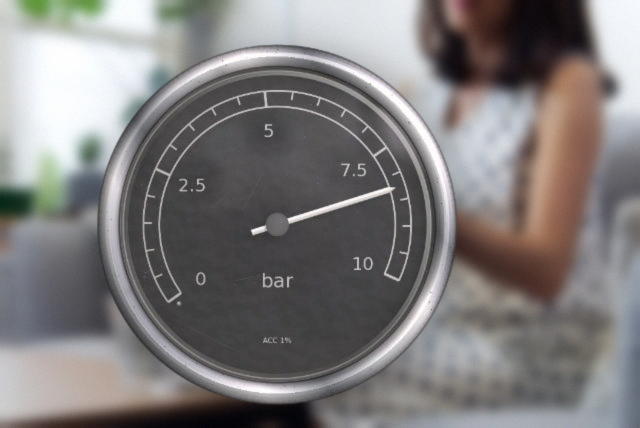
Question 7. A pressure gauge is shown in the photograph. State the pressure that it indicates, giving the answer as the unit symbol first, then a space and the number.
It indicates bar 8.25
